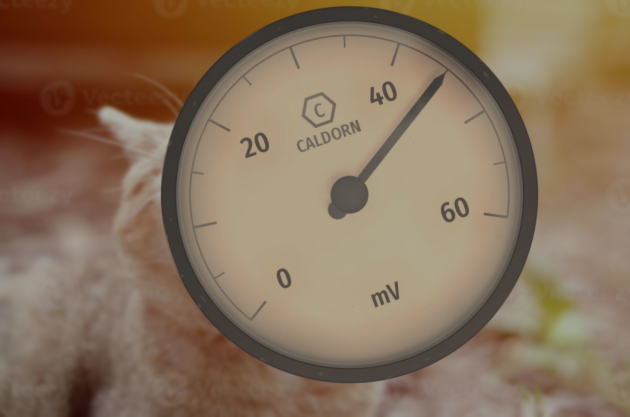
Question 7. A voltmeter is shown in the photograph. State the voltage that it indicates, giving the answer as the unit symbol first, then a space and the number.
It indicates mV 45
